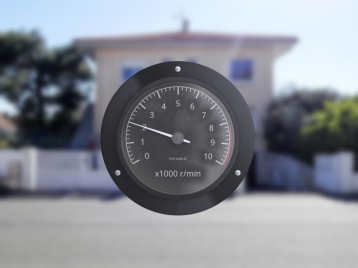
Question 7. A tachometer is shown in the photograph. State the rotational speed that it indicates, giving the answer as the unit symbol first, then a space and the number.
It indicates rpm 2000
